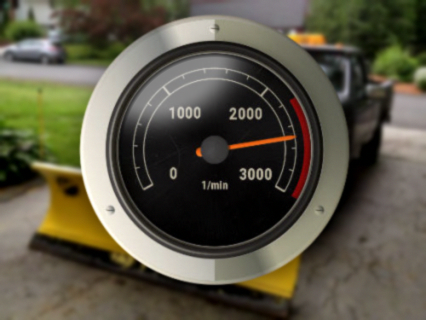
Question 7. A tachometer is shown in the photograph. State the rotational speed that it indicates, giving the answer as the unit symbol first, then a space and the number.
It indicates rpm 2500
